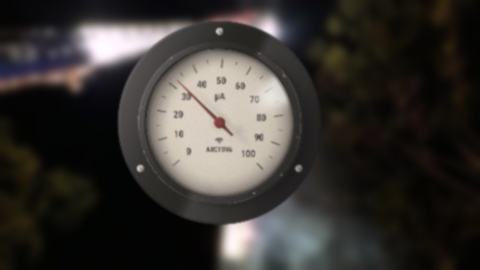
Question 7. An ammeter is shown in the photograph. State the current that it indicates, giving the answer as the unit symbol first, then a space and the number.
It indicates µA 32.5
